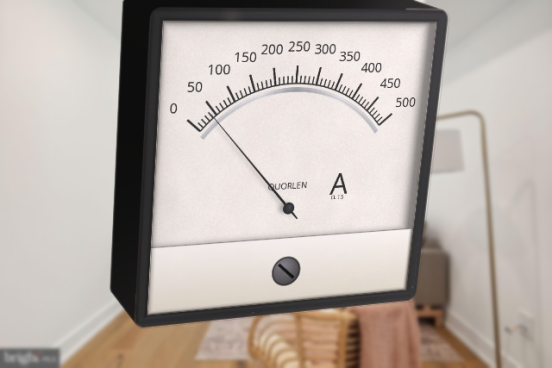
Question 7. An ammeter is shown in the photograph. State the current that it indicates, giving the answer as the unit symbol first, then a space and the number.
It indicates A 40
